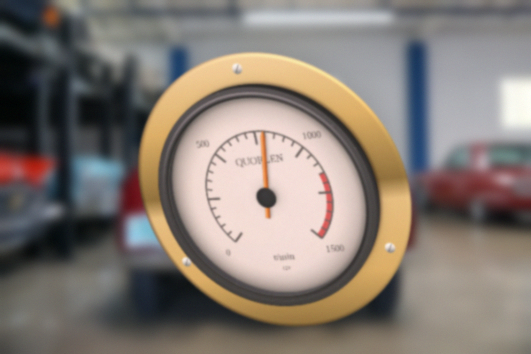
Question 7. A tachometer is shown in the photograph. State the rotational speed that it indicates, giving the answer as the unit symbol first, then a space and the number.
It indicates rpm 800
